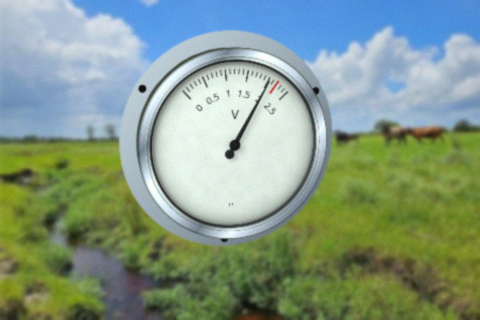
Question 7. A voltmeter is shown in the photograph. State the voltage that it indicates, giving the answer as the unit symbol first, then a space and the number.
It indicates V 2
